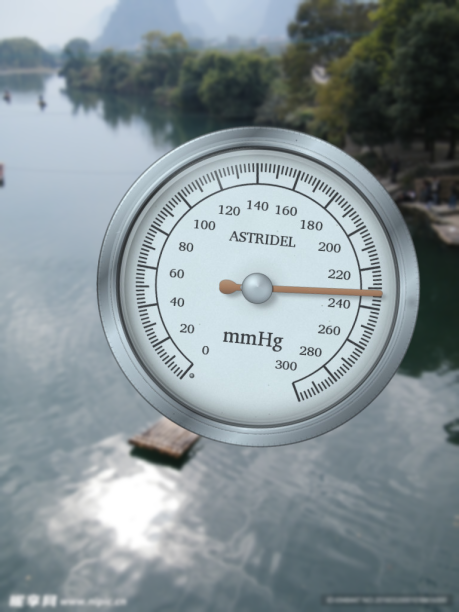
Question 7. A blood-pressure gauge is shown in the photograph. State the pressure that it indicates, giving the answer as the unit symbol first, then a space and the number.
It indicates mmHg 232
